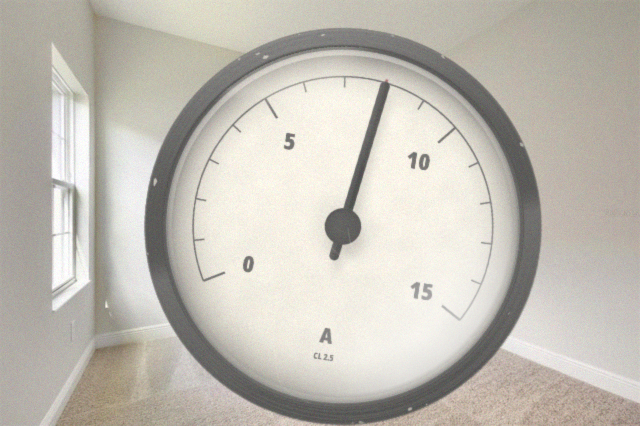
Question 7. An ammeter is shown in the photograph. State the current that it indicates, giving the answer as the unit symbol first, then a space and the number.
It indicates A 8
